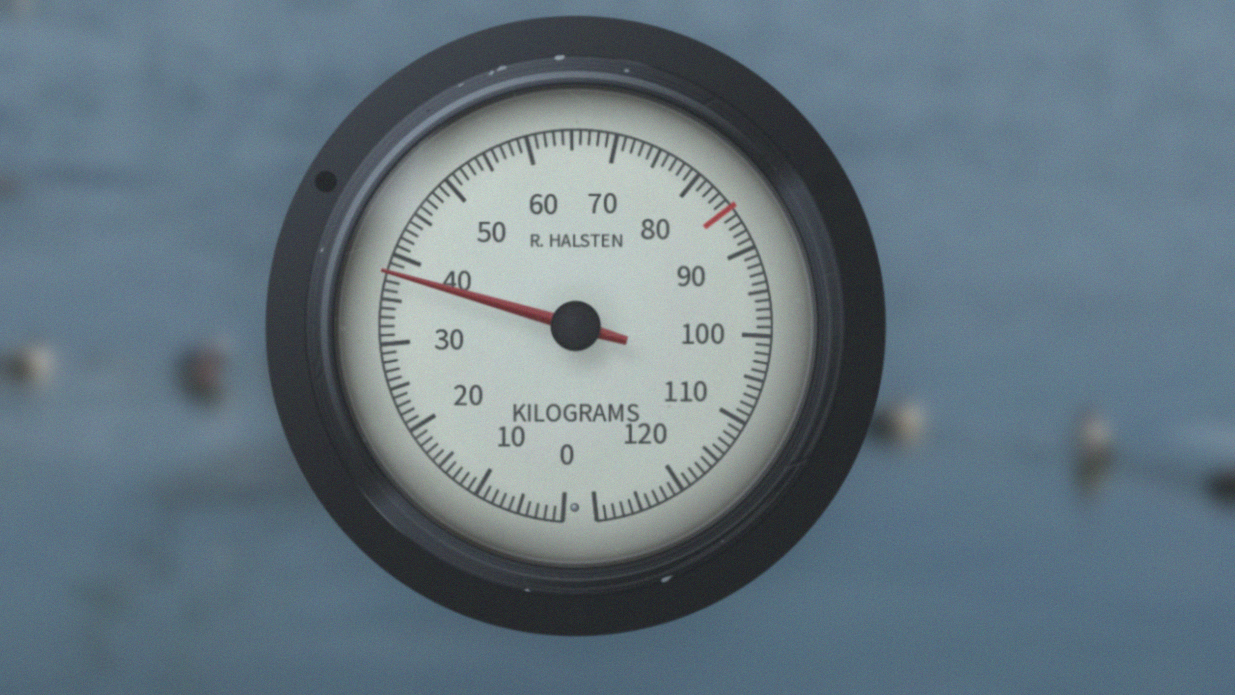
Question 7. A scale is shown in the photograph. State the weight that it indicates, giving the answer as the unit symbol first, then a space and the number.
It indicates kg 38
